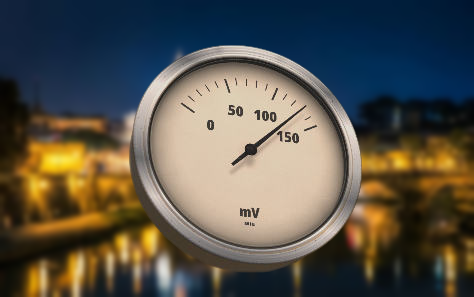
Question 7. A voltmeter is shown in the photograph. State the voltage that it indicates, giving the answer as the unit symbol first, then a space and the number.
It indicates mV 130
